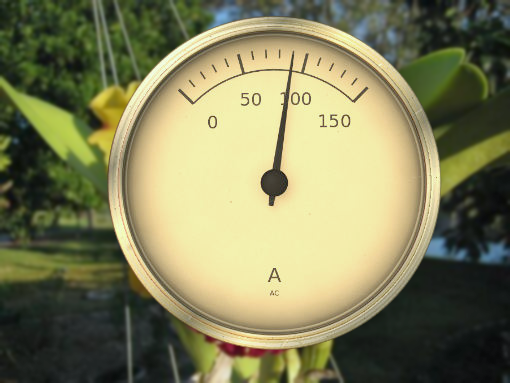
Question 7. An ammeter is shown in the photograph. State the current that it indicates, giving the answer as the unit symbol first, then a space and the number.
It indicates A 90
